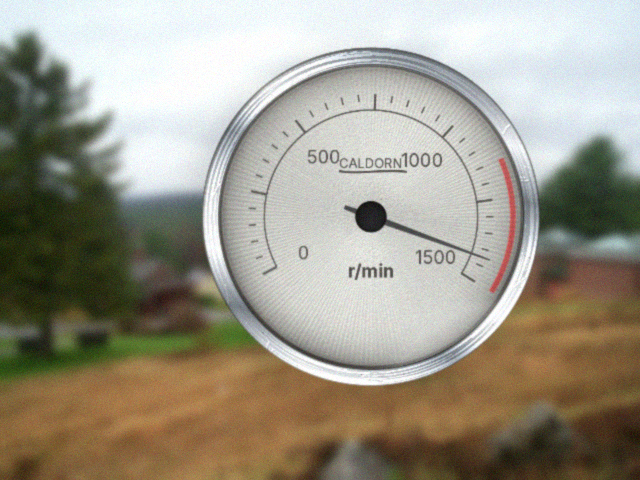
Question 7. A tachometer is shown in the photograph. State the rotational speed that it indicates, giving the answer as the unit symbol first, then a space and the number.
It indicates rpm 1425
